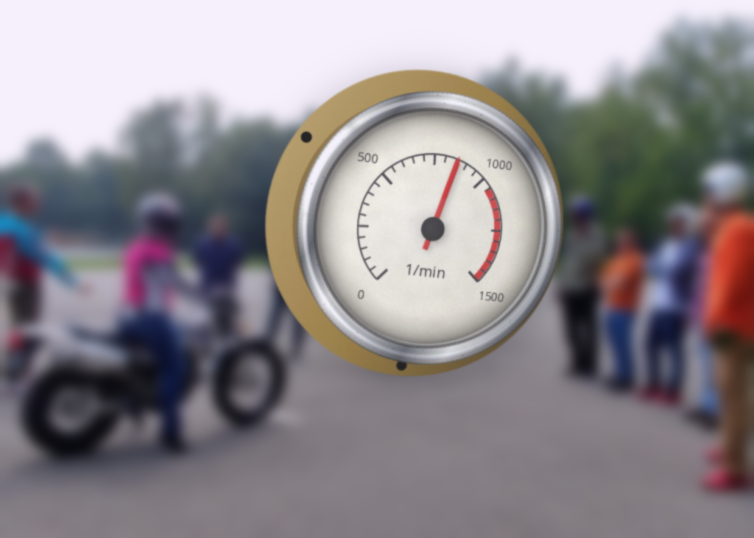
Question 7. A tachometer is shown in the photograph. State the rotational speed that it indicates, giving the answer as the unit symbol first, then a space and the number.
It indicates rpm 850
